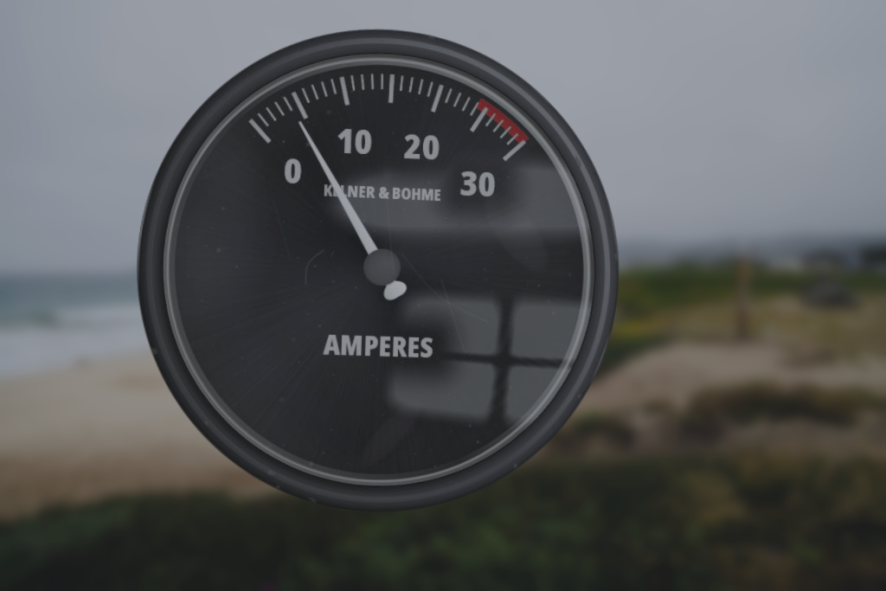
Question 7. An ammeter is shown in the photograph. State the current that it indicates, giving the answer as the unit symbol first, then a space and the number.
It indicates A 4
